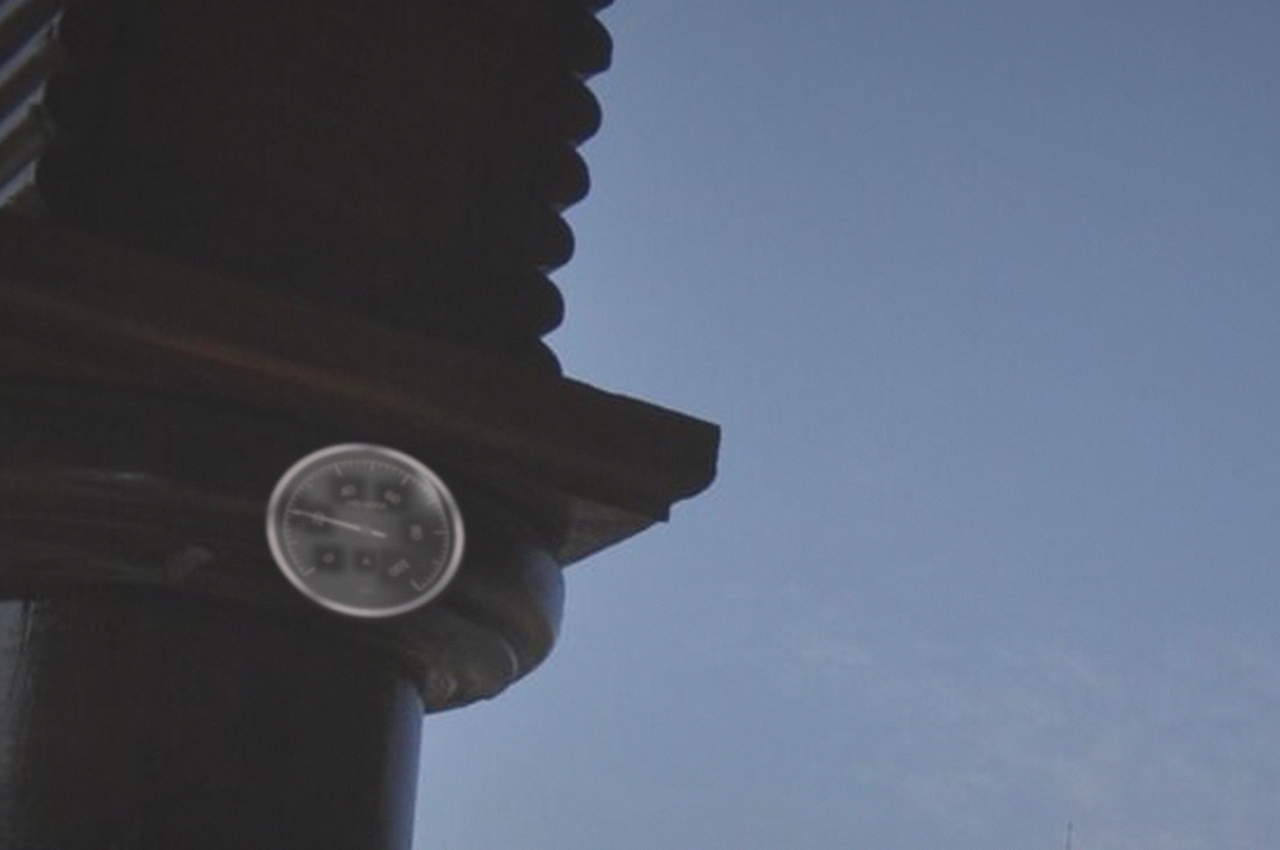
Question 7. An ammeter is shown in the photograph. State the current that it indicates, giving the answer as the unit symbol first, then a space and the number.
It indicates A 20
